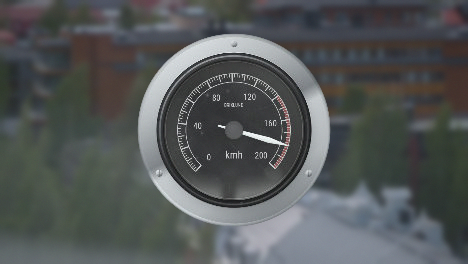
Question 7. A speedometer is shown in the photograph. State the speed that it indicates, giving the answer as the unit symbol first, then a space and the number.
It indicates km/h 180
